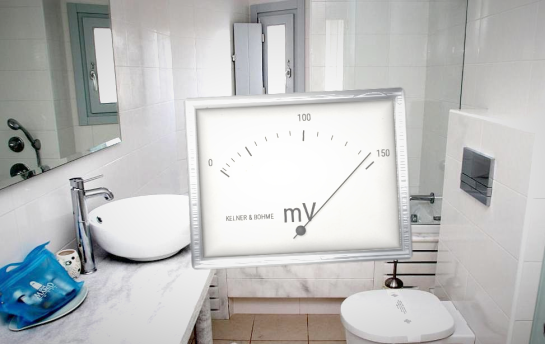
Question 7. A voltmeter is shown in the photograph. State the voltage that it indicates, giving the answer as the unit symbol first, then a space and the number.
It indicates mV 145
